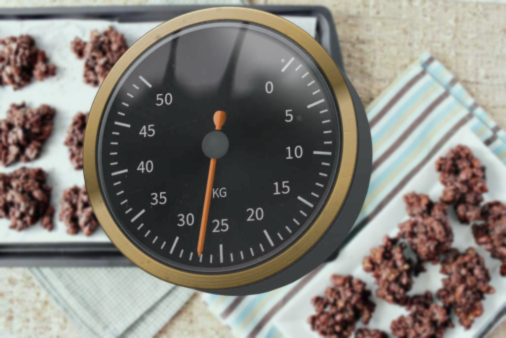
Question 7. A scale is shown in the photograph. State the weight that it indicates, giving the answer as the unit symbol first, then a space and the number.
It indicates kg 27
